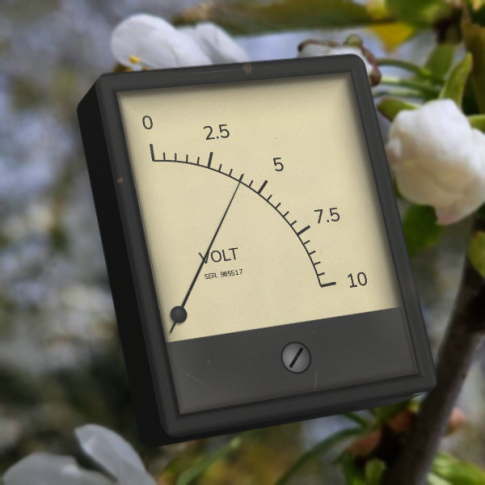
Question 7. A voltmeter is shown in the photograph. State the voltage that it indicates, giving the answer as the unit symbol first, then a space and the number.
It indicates V 4
